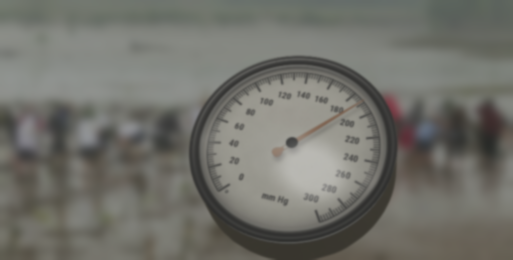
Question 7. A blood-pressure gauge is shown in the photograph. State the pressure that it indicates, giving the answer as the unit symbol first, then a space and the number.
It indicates mmHg 190
